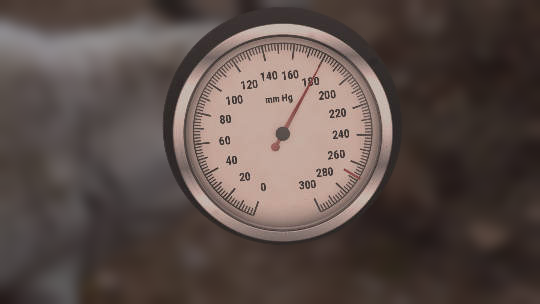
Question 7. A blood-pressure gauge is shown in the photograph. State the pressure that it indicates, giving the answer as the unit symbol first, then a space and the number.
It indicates mmHg 180
